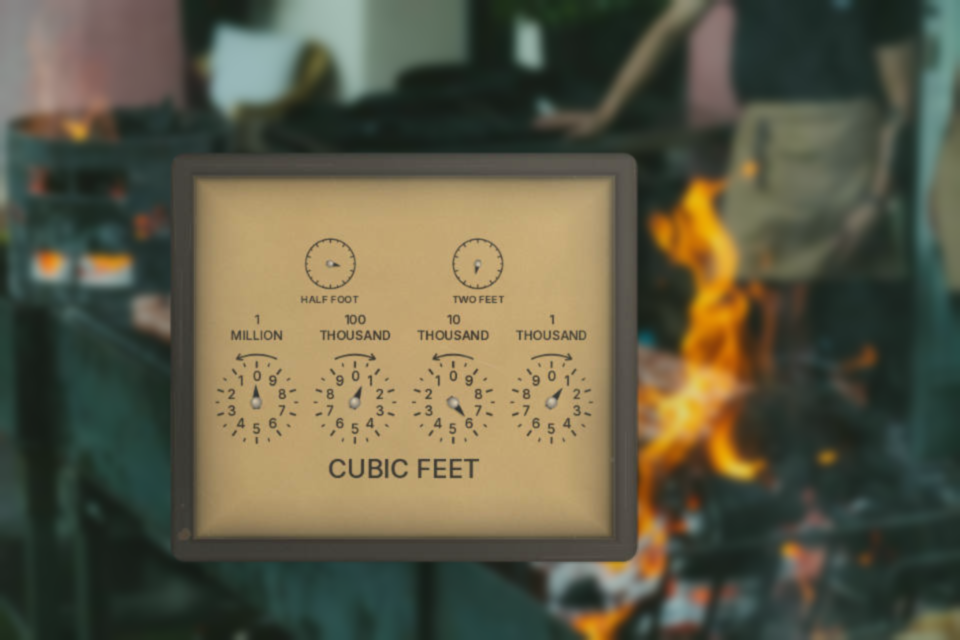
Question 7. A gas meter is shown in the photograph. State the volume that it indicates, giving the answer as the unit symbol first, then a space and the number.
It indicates ft³ 6100
